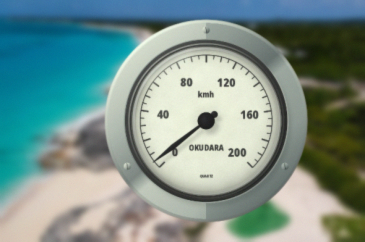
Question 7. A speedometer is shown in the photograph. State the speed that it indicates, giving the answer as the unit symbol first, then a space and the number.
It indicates km/h 5
